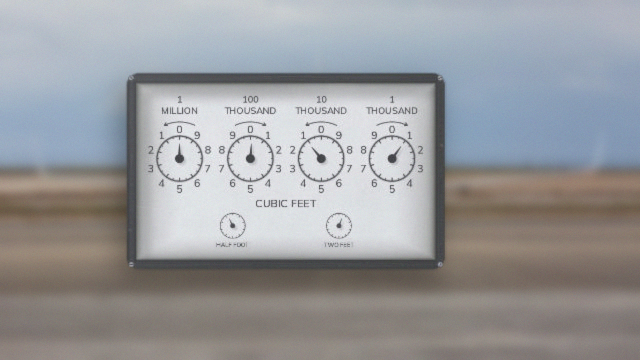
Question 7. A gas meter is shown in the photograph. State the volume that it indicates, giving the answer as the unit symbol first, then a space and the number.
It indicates ft³ 1100
